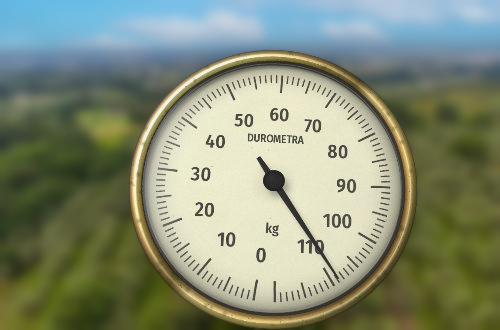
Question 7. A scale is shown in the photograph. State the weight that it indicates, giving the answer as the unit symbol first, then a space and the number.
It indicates kg 109
